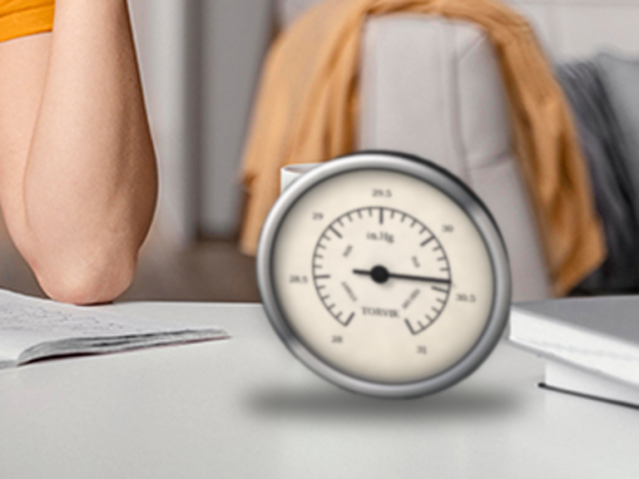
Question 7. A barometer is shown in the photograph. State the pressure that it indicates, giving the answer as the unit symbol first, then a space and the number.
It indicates inHg 30.4
